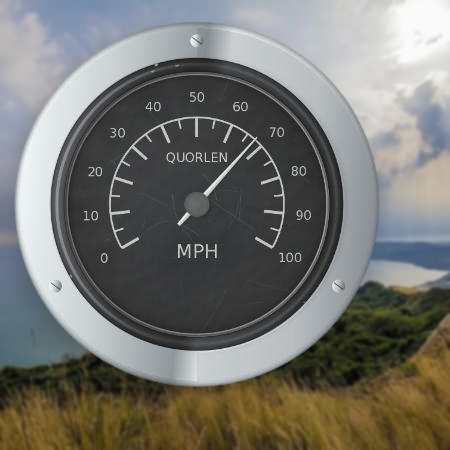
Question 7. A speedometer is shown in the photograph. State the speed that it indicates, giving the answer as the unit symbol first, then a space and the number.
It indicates mph 67.5
